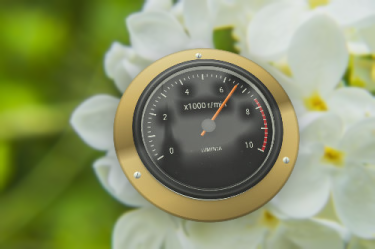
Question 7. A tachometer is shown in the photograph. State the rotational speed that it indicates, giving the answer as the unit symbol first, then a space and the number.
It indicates rpm 6600
